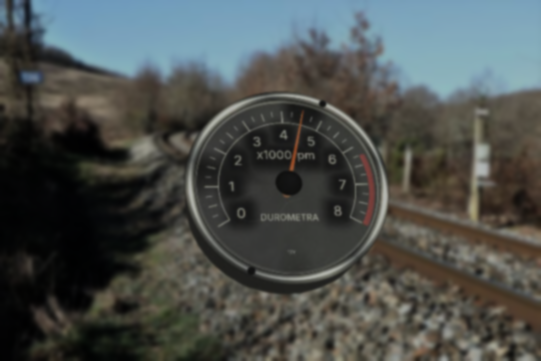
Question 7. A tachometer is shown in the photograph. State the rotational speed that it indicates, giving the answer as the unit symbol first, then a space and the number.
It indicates rpm 4500
